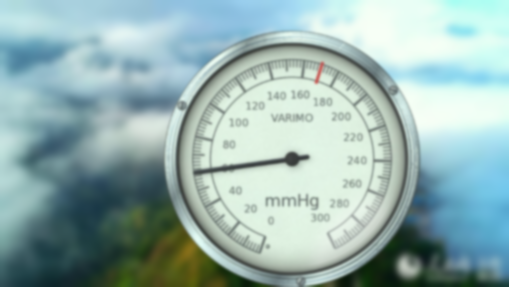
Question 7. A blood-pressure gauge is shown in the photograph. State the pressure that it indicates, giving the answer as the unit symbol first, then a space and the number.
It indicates mmHg 60
